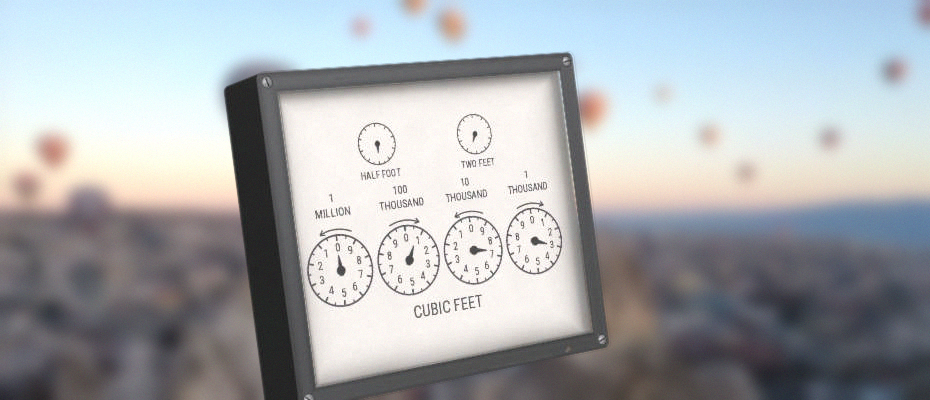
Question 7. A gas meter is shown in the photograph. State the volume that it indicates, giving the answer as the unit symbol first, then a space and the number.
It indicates ft³ 7300
